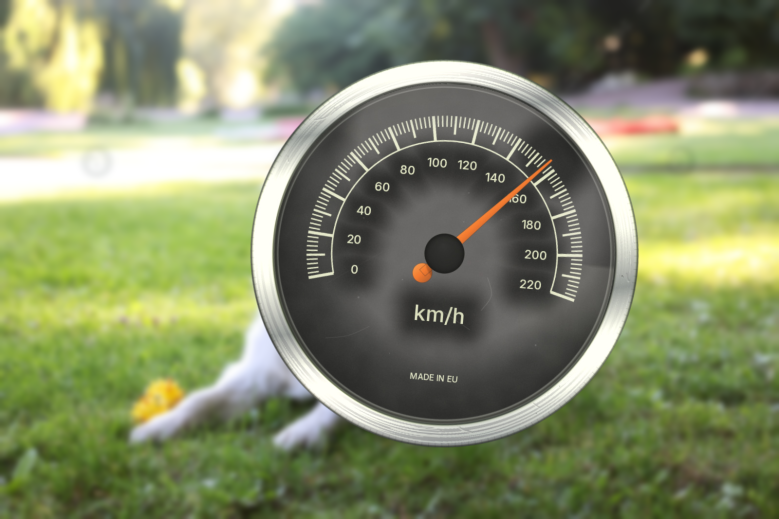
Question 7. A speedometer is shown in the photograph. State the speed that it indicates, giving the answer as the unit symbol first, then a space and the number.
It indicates km/h 156
